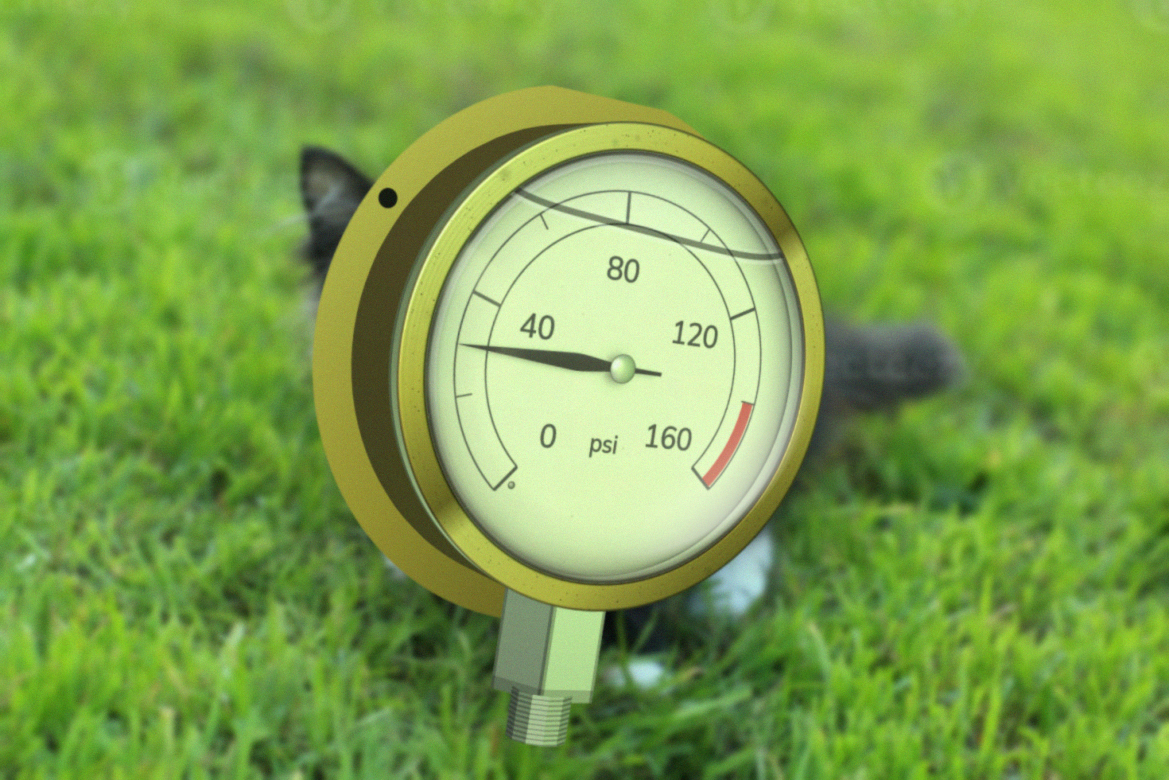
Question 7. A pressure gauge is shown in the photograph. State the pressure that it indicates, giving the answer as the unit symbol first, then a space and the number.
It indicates psi 30
